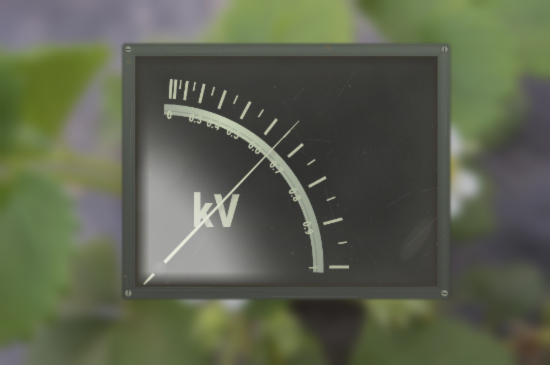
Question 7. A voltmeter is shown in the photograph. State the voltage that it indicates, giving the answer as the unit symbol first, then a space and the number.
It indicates kV 0.65
